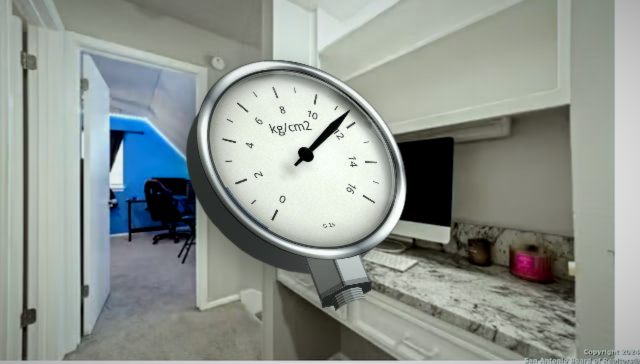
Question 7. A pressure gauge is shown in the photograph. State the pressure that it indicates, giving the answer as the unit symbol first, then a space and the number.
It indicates kg/cm² 11.5
